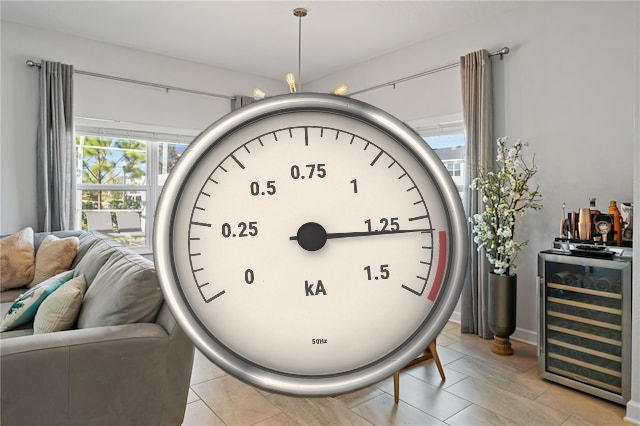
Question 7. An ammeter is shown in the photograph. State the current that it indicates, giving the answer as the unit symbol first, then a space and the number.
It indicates kA 1.3
